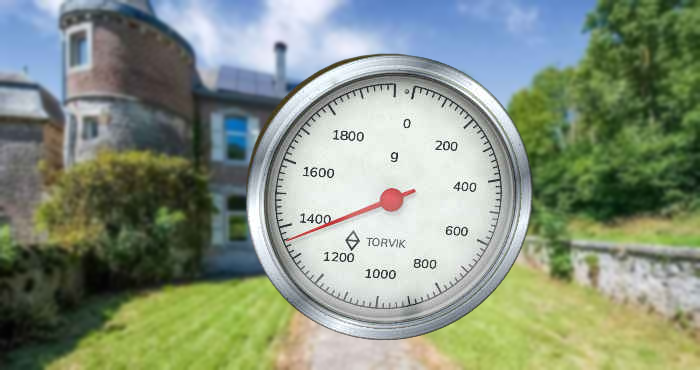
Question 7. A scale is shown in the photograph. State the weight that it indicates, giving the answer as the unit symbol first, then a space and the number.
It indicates g 1360
